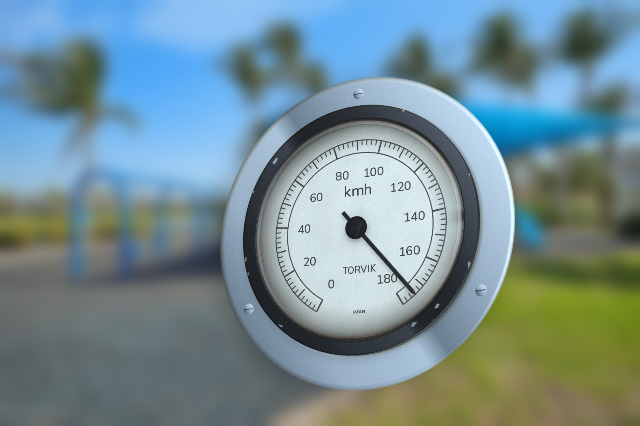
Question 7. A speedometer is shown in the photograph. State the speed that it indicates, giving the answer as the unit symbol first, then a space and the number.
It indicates km/h 174
